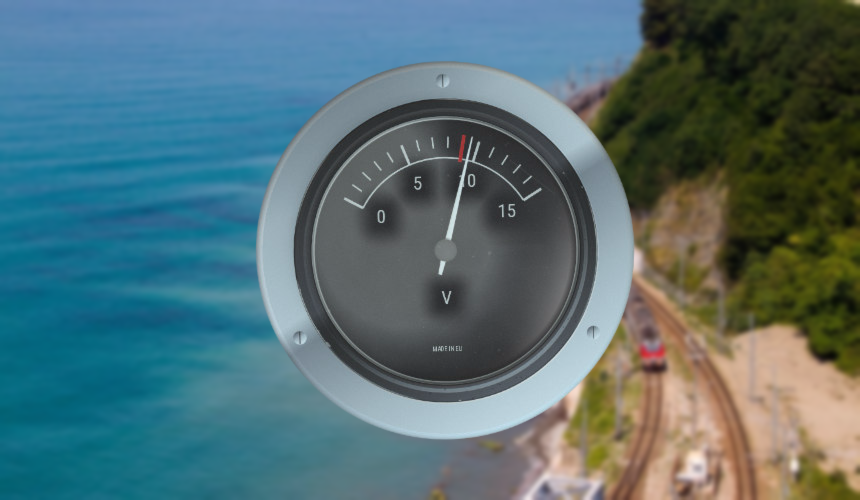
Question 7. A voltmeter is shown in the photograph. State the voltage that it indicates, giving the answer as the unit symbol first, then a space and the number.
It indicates V 9.5
